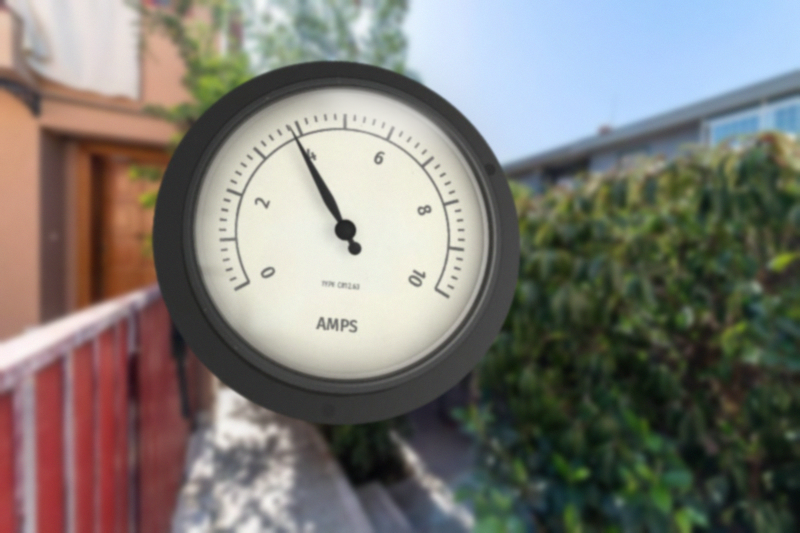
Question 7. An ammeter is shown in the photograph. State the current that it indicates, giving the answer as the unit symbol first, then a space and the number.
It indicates A 3.8
